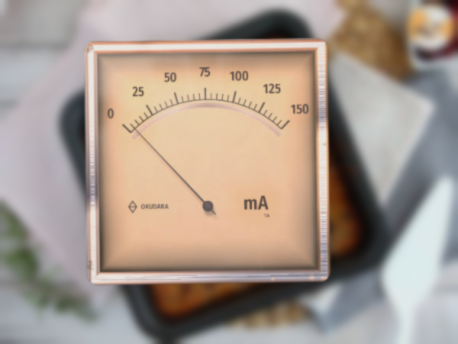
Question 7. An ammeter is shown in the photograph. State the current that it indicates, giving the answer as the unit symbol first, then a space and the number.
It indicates mA 5
